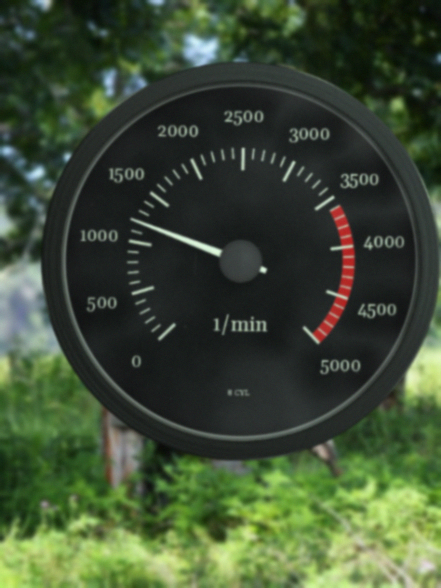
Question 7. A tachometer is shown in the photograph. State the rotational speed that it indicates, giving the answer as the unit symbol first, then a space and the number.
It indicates rpm 1200
